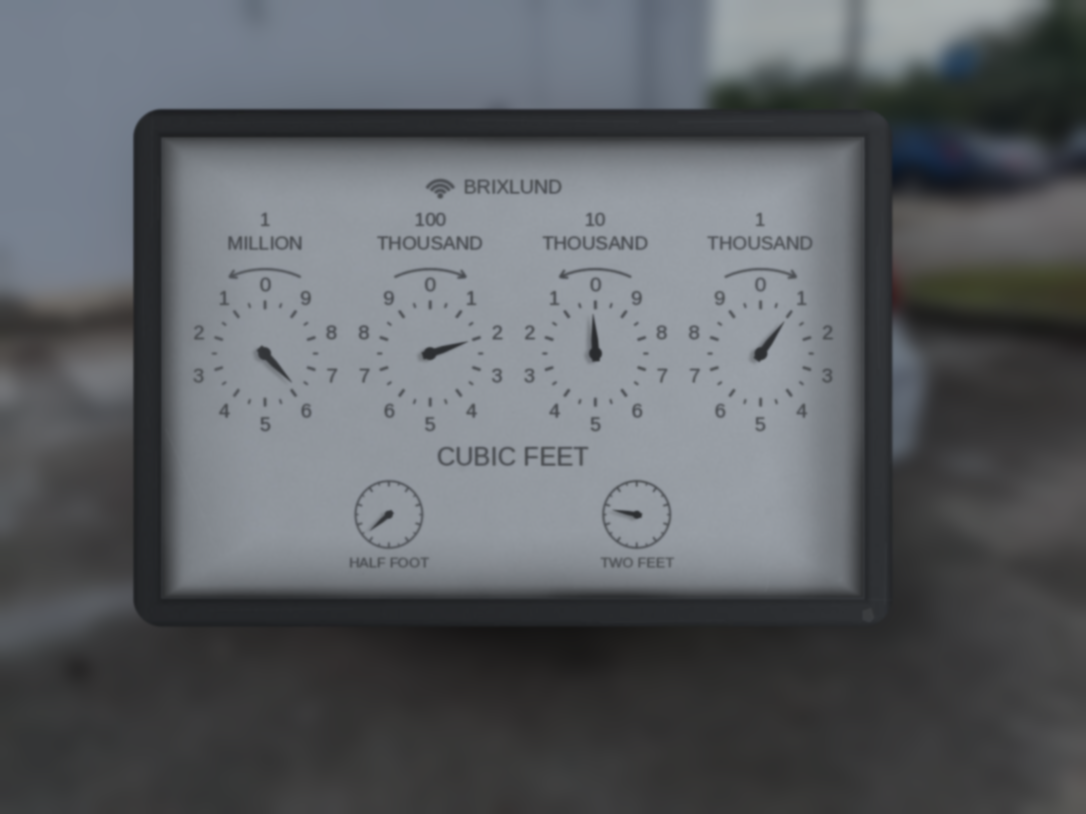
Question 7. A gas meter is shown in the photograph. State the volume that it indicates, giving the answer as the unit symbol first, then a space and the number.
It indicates ft³ 620100
